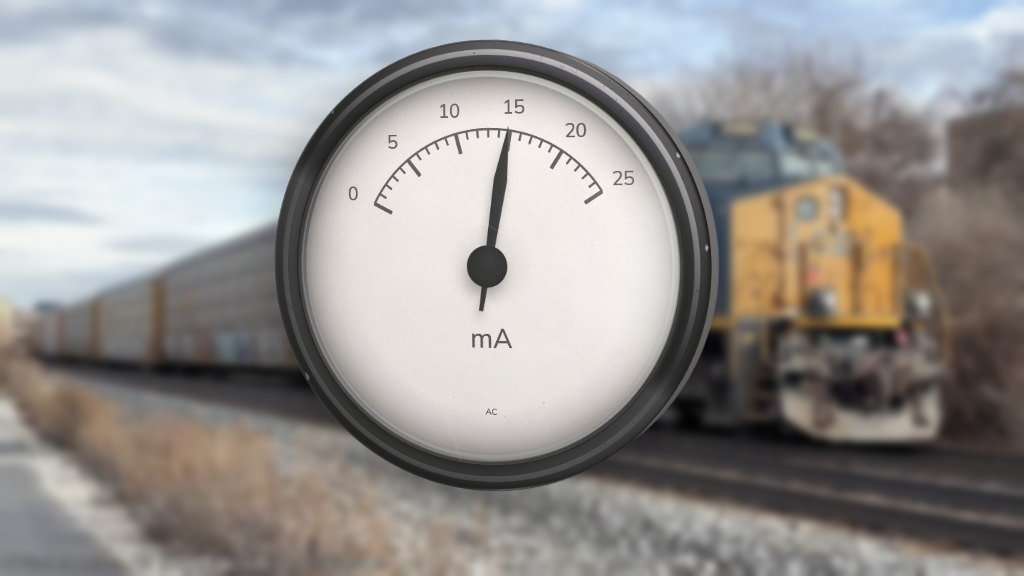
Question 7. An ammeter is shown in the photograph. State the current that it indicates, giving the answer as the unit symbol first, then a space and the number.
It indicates mA 15
